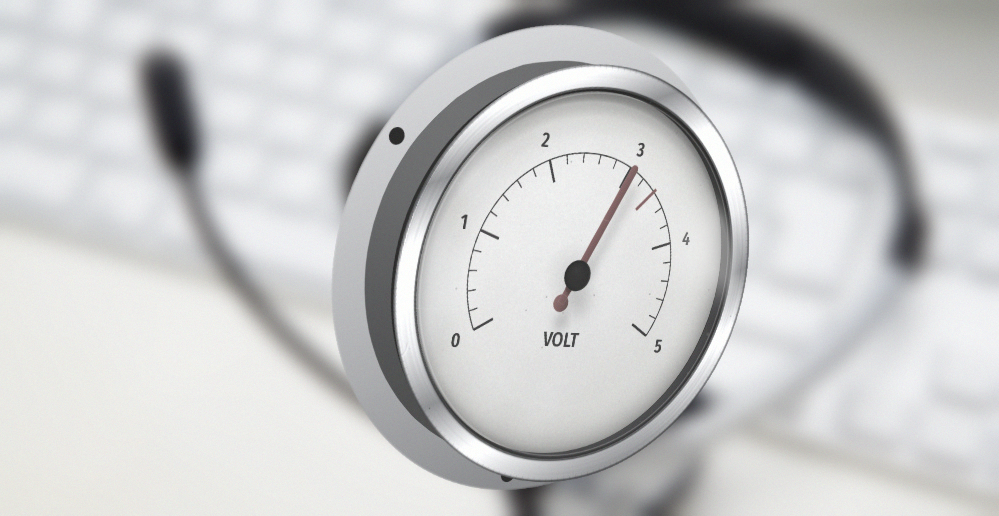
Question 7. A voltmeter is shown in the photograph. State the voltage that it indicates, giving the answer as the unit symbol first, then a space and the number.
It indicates V 3
